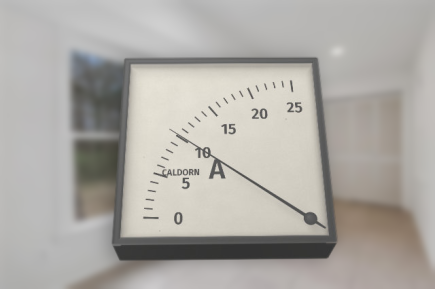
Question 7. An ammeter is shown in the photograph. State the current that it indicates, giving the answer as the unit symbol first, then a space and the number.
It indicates A 10
